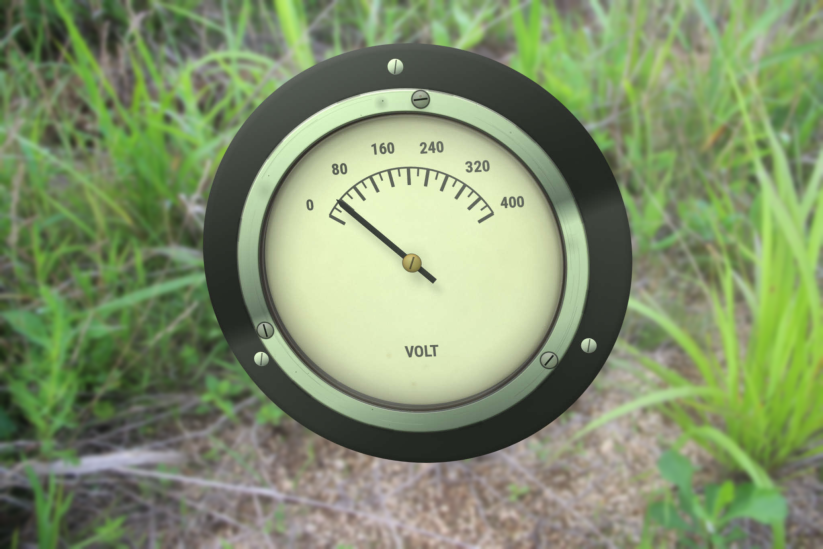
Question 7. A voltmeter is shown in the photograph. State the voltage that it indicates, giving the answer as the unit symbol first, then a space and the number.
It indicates V 40
